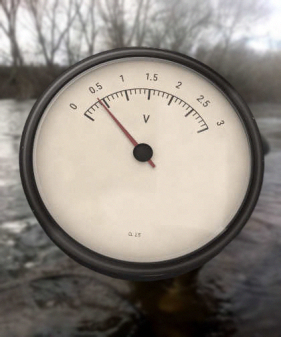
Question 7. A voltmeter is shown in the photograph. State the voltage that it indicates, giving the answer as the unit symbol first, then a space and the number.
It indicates V 0.4
